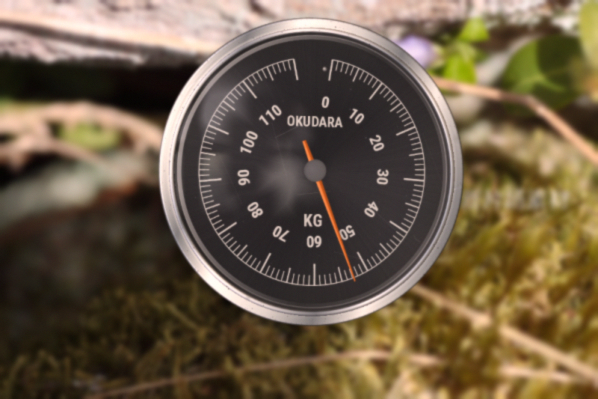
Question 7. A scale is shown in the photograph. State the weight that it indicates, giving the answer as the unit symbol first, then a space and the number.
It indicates kg 53
